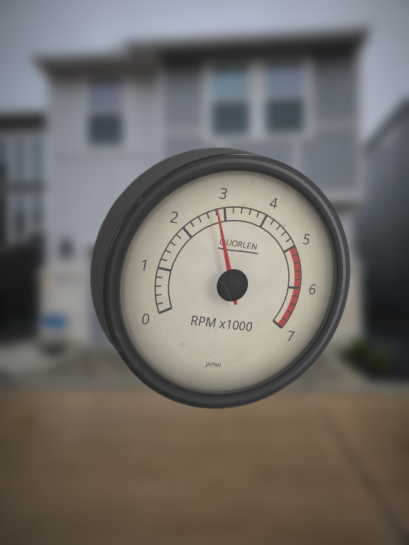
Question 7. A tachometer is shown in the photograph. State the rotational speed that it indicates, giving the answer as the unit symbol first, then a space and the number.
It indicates rpm 2800
